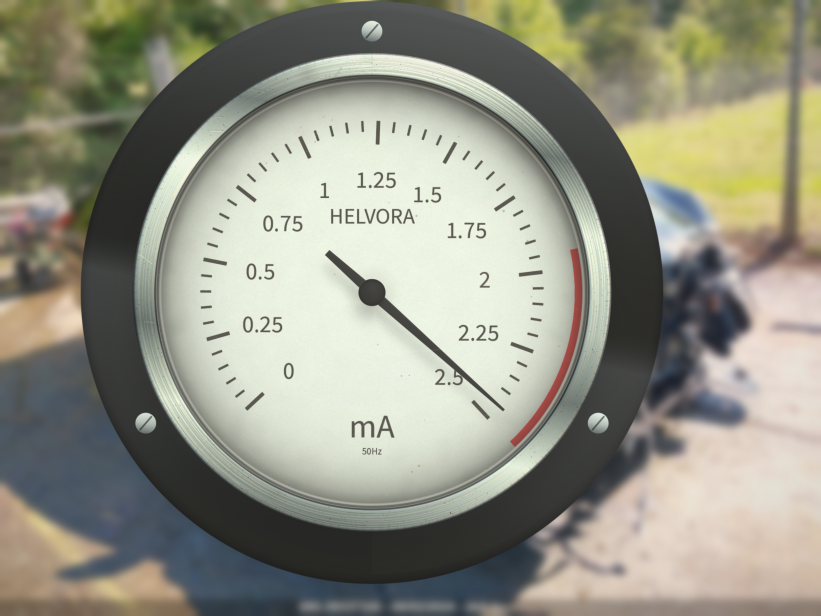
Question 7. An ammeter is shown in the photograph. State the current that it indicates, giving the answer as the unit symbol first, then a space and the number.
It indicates mA 2.45
